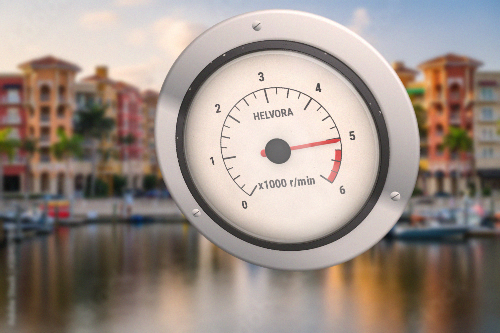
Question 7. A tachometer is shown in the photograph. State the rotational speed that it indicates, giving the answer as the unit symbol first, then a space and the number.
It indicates rpm 5000
